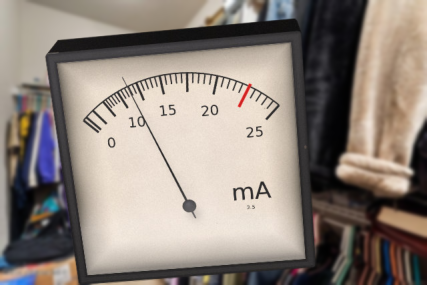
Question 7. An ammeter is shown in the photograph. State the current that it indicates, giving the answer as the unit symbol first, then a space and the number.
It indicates mA 11.5
